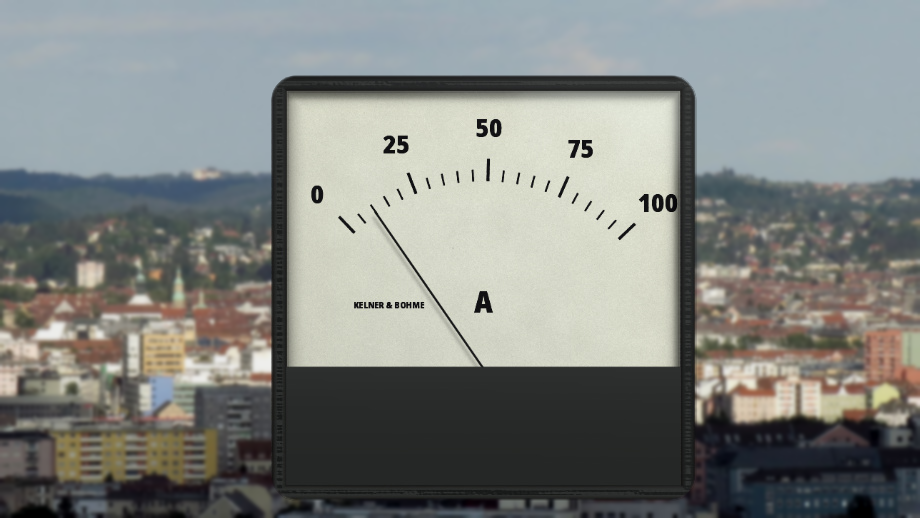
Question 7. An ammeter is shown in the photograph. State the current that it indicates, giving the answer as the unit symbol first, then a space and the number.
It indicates A 10
